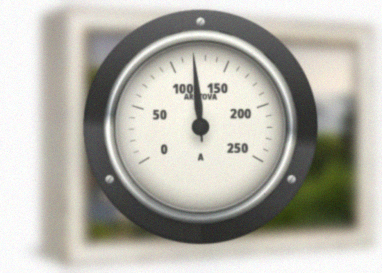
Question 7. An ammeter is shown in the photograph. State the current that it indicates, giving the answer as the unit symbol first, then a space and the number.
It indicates A 120
